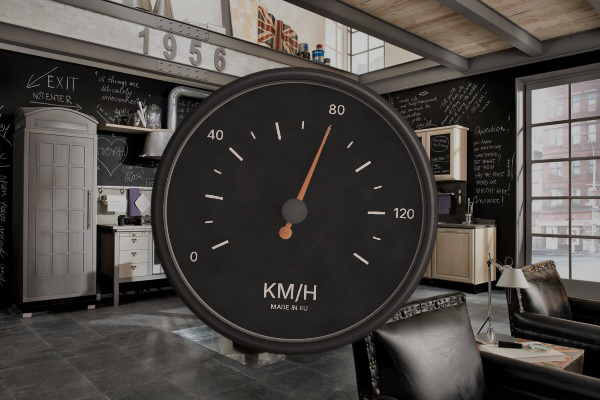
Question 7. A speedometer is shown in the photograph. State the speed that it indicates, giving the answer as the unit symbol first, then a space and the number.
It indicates km/h 80
